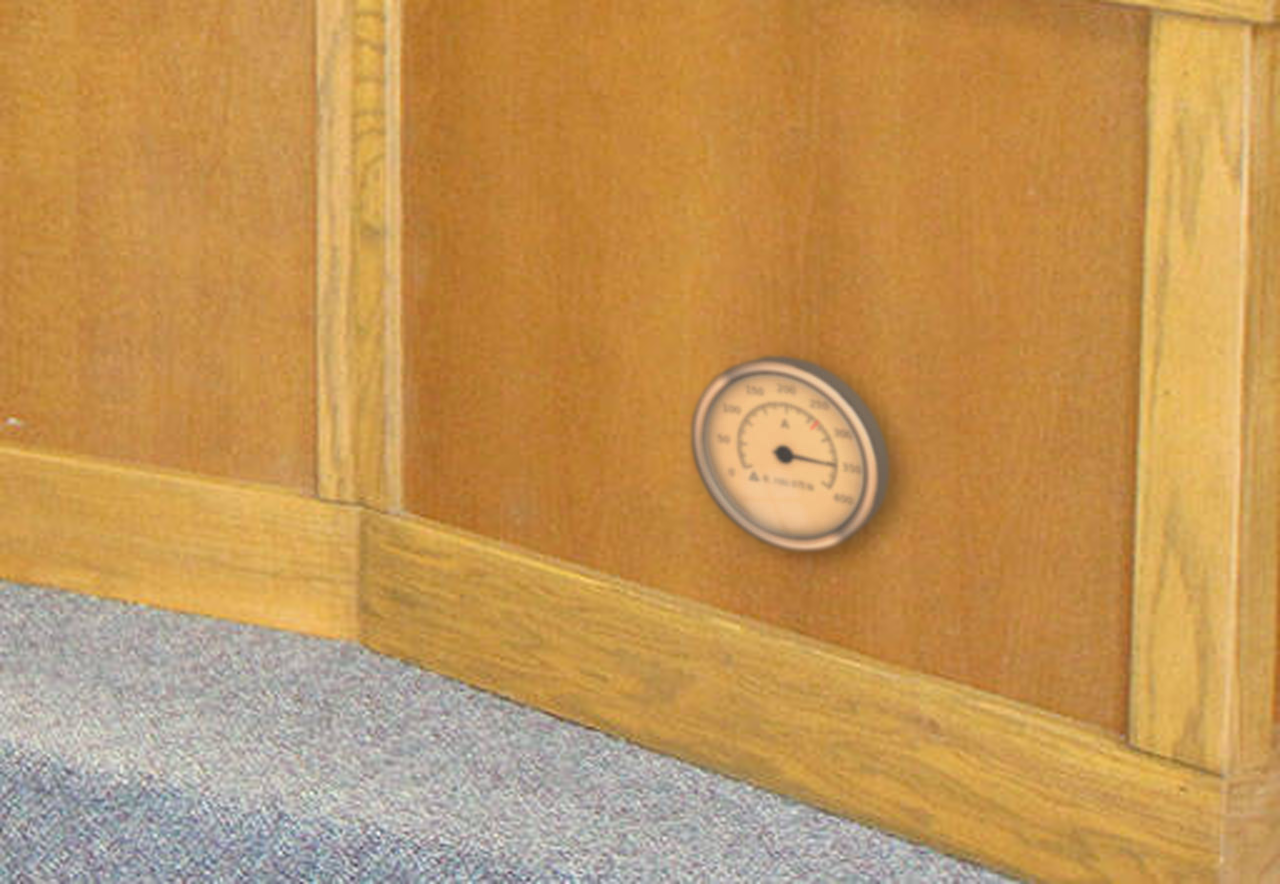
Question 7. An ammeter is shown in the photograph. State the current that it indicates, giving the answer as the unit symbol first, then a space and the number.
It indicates A 350
